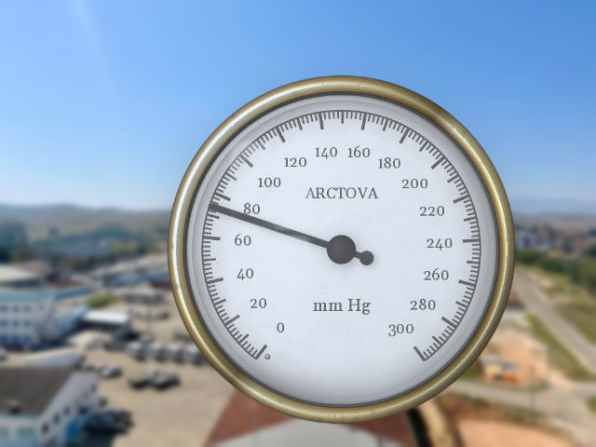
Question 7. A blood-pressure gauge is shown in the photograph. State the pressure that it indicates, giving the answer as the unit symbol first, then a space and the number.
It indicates mmHg 74
